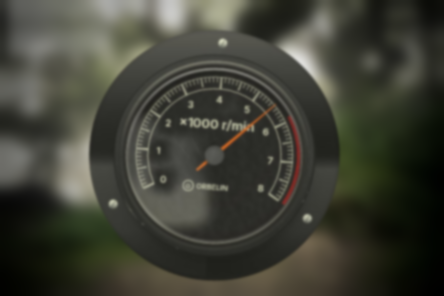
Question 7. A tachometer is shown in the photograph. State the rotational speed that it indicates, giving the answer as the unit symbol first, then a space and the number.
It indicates rpm 5500
